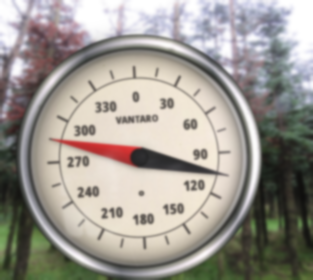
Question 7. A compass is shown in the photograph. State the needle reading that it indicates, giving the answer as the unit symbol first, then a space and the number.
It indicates ° 285
